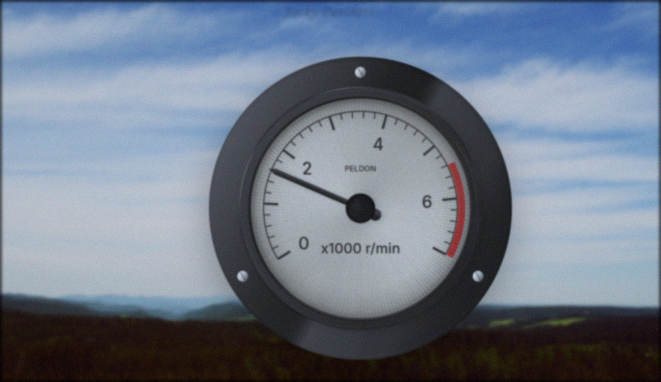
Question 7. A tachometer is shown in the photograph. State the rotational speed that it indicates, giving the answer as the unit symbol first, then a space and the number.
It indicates rpm 1600
